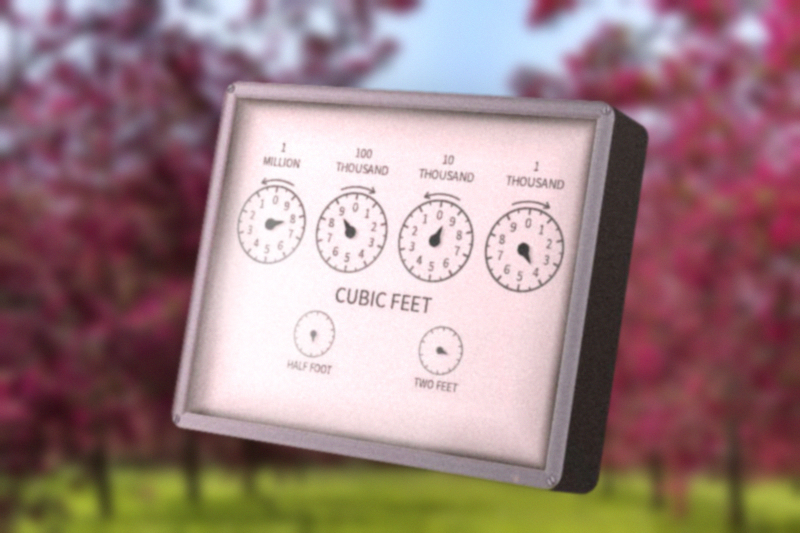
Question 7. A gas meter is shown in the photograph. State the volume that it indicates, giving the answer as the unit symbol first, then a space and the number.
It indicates ft³ 789400
